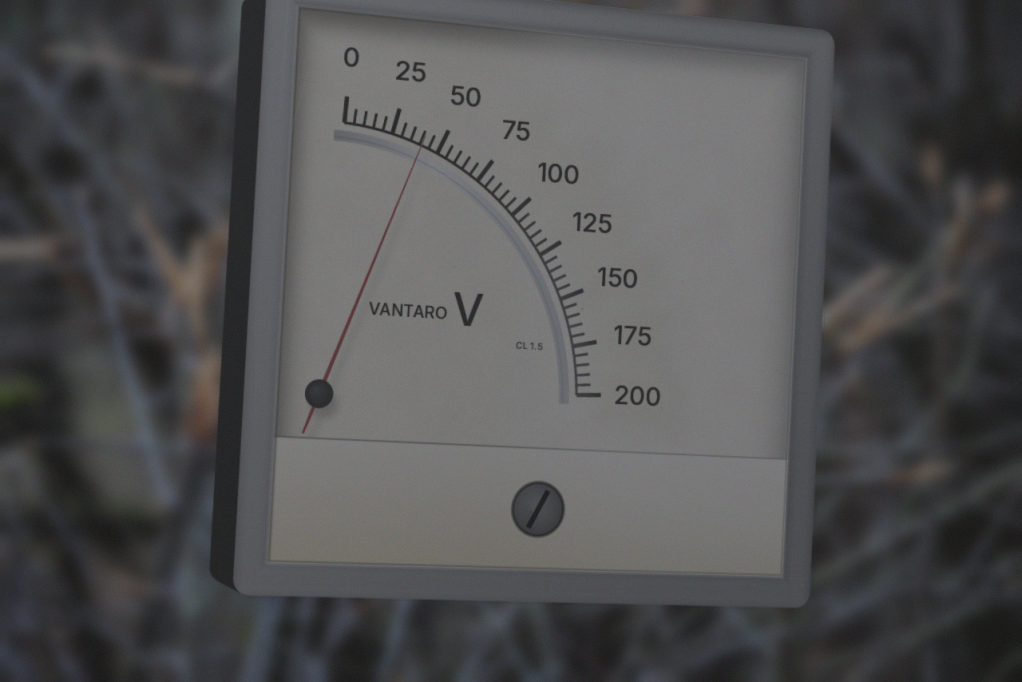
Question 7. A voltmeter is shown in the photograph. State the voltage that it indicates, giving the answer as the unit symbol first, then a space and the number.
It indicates V 40
